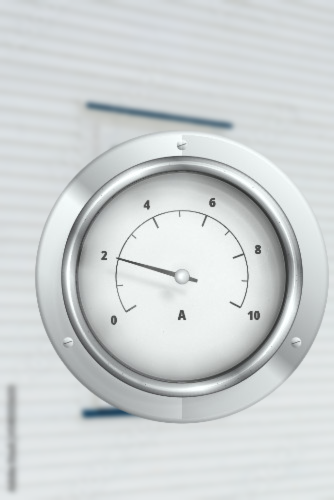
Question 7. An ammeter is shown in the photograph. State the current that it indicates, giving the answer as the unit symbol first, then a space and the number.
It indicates A 2
